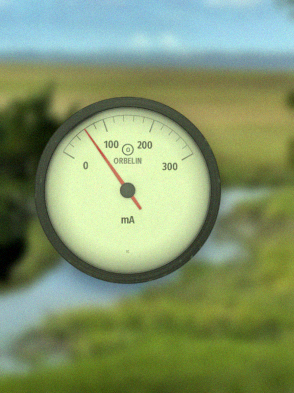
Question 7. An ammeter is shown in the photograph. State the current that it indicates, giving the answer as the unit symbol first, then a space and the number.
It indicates mA 60
